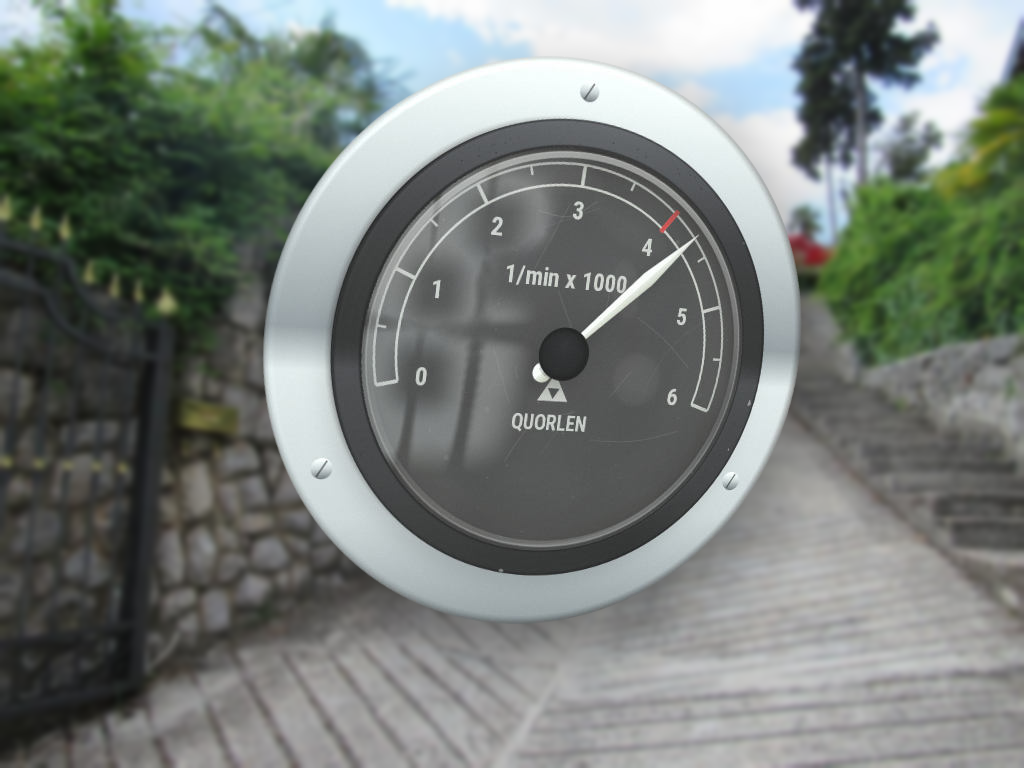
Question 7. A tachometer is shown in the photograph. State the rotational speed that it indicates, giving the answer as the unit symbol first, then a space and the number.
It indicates rpm 4250
